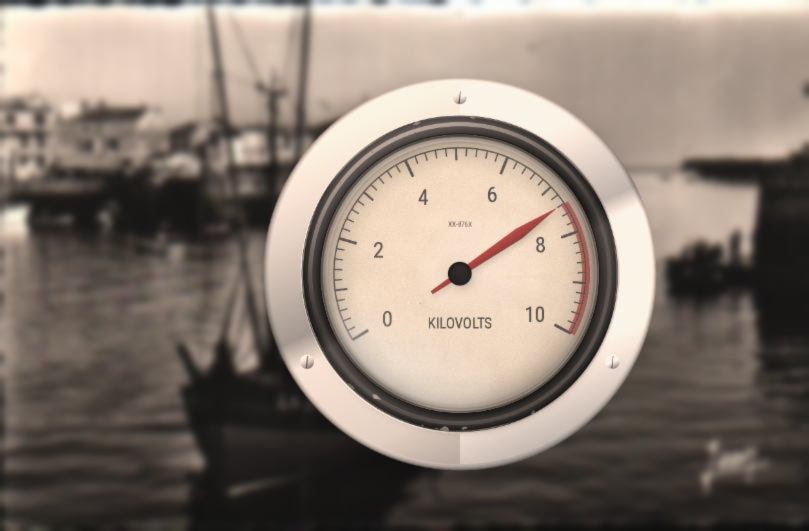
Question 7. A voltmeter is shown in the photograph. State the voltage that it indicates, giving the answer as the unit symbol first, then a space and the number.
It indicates kV 7.4
